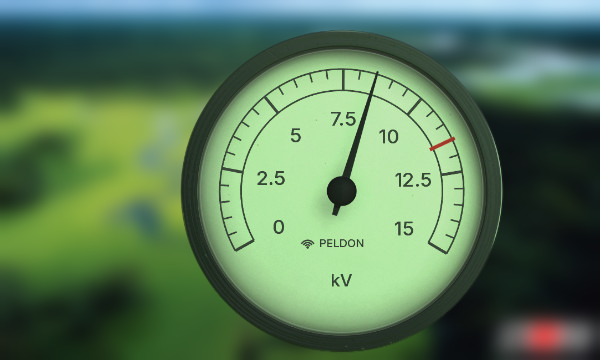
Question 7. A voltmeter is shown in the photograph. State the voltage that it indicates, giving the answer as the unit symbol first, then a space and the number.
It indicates kV 8.5
